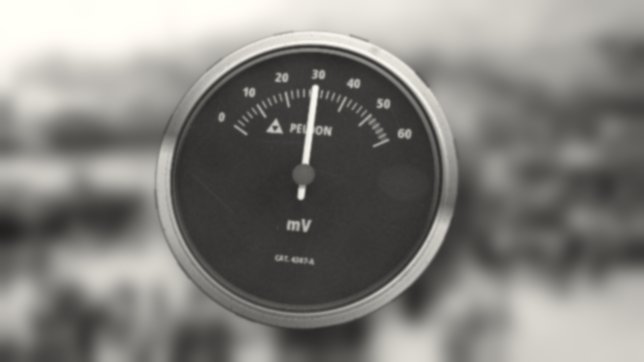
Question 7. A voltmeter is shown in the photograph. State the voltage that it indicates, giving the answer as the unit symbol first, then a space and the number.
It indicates mV 30
